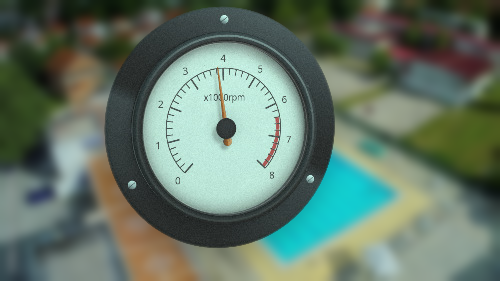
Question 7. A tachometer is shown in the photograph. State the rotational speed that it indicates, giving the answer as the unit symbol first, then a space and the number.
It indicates rpm 3800
